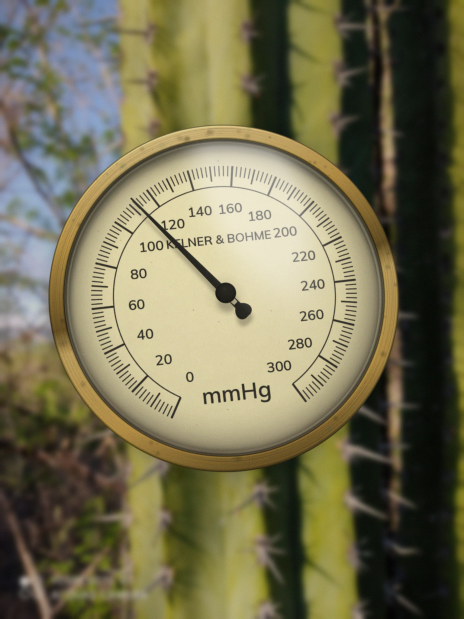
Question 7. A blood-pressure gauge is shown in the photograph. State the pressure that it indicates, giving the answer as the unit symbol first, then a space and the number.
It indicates mmHg 112
